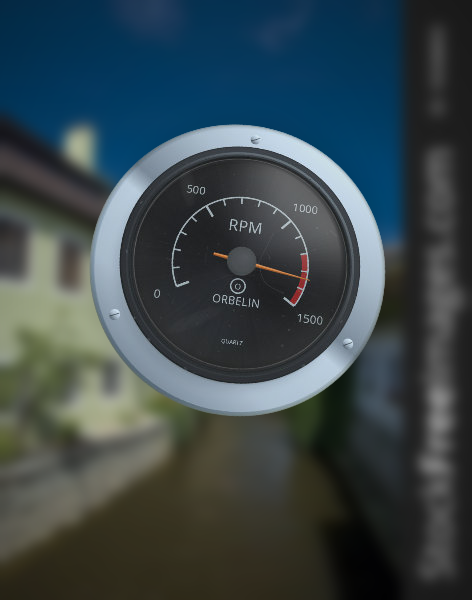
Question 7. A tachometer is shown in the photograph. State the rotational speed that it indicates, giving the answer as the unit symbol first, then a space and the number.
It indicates rpm 1350
